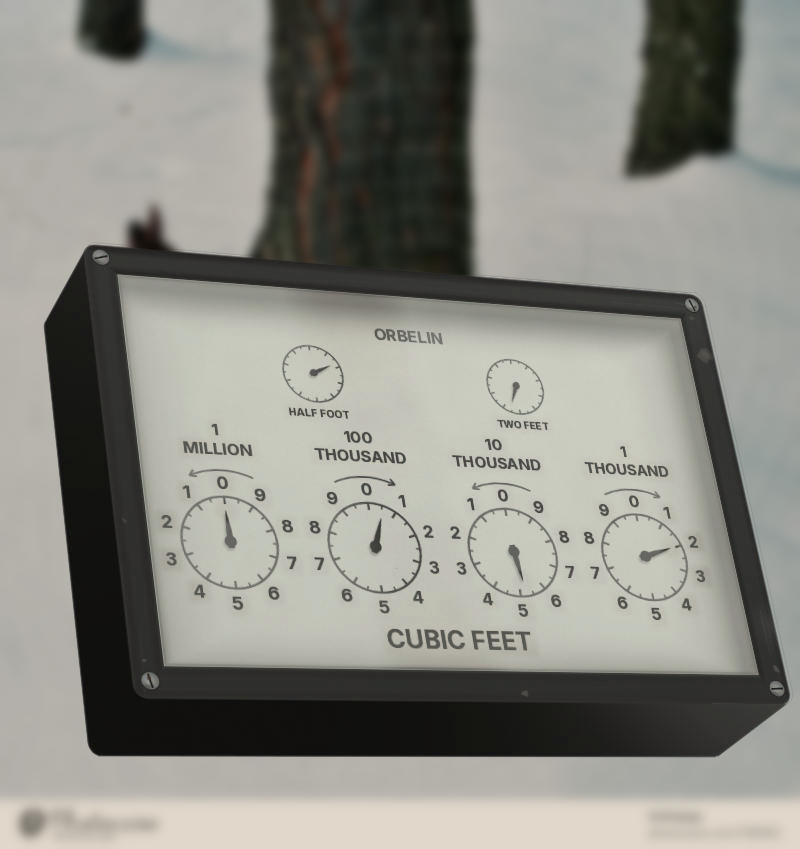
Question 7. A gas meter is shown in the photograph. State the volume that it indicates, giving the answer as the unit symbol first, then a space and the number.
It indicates ft³ 5200
